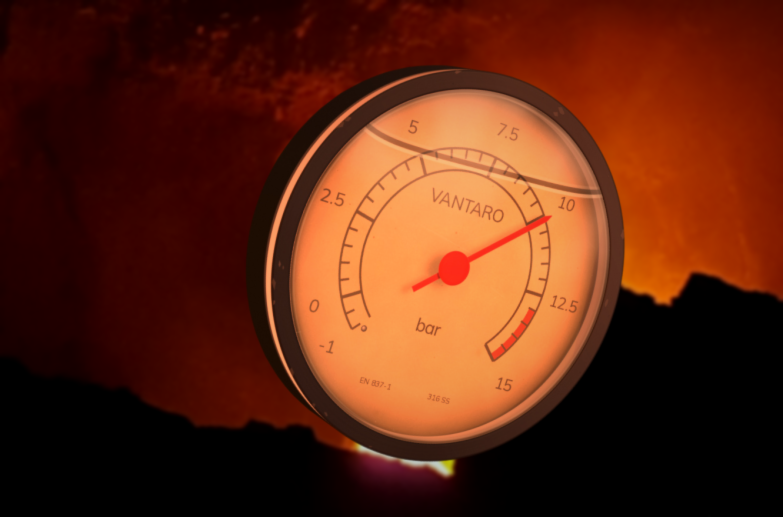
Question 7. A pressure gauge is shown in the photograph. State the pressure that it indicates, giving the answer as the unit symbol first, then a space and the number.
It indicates bar 10
